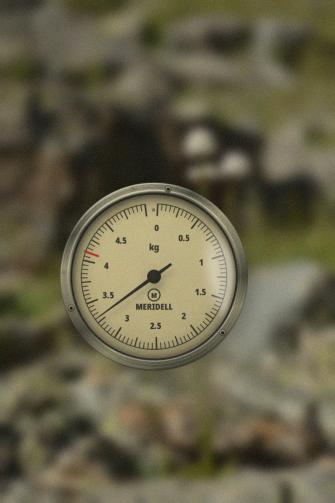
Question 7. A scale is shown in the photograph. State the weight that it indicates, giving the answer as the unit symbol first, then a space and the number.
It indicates kg 3.3
